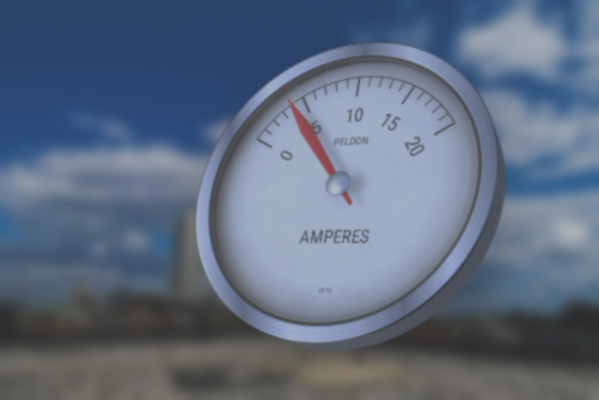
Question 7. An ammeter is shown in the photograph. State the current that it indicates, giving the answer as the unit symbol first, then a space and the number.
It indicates A 4
